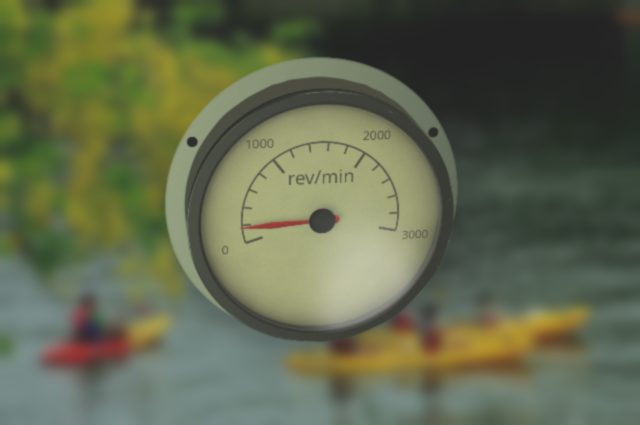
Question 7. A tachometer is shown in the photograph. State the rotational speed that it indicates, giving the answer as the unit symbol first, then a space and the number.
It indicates rpm 200
